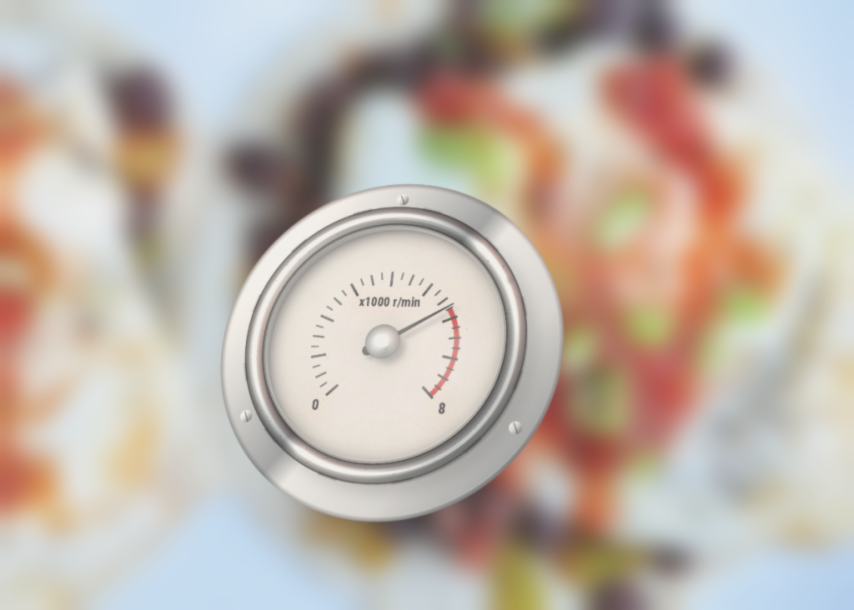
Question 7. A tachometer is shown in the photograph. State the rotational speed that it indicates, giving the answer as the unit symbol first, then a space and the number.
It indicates rpm 5750
